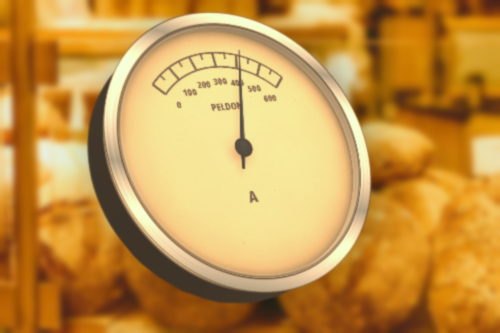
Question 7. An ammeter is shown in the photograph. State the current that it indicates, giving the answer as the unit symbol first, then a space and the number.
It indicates A 400
